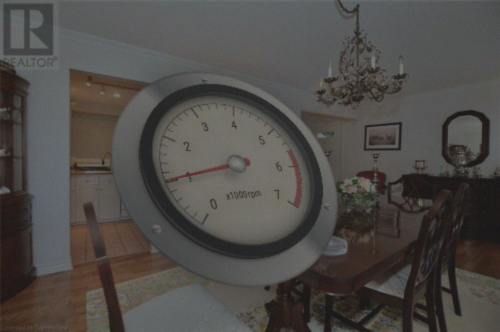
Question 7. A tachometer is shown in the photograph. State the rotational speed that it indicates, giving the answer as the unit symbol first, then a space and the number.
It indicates rpm 1000
